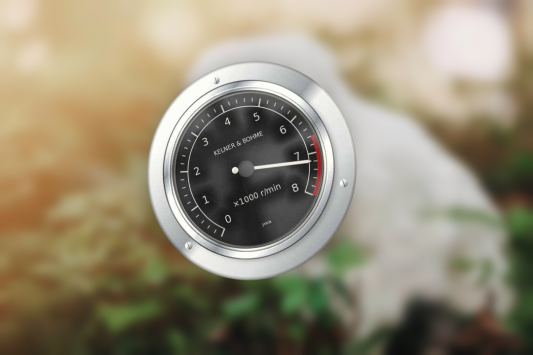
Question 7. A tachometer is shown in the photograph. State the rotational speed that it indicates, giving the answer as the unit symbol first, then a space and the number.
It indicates rpm 7200
